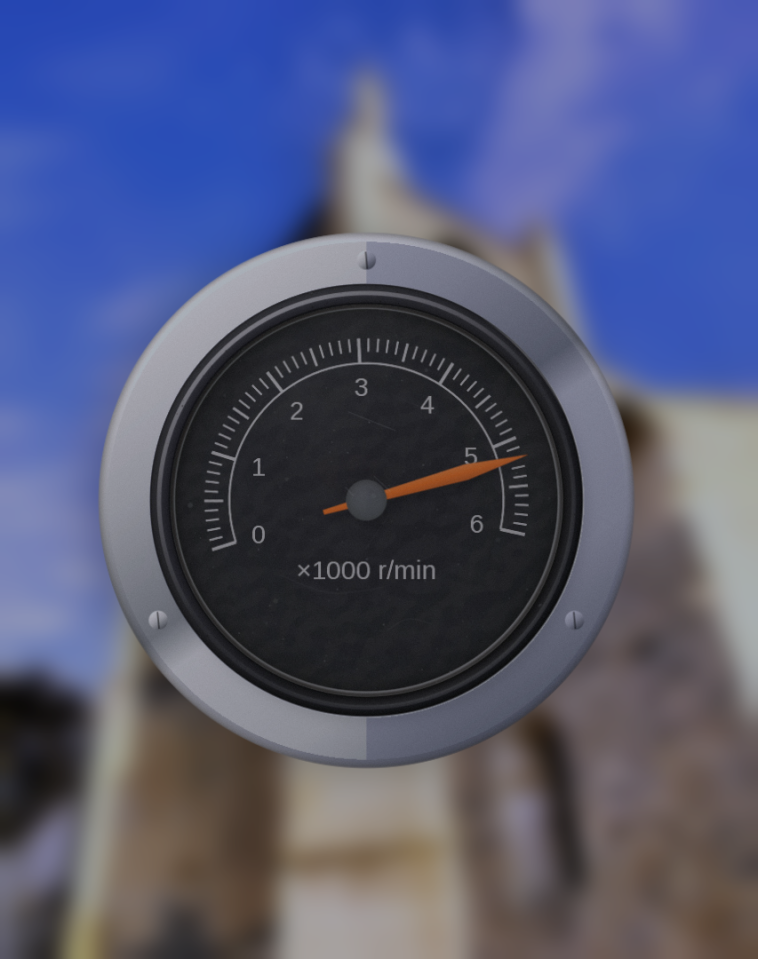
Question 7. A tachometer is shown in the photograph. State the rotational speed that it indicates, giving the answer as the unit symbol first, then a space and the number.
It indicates rpm 5200
